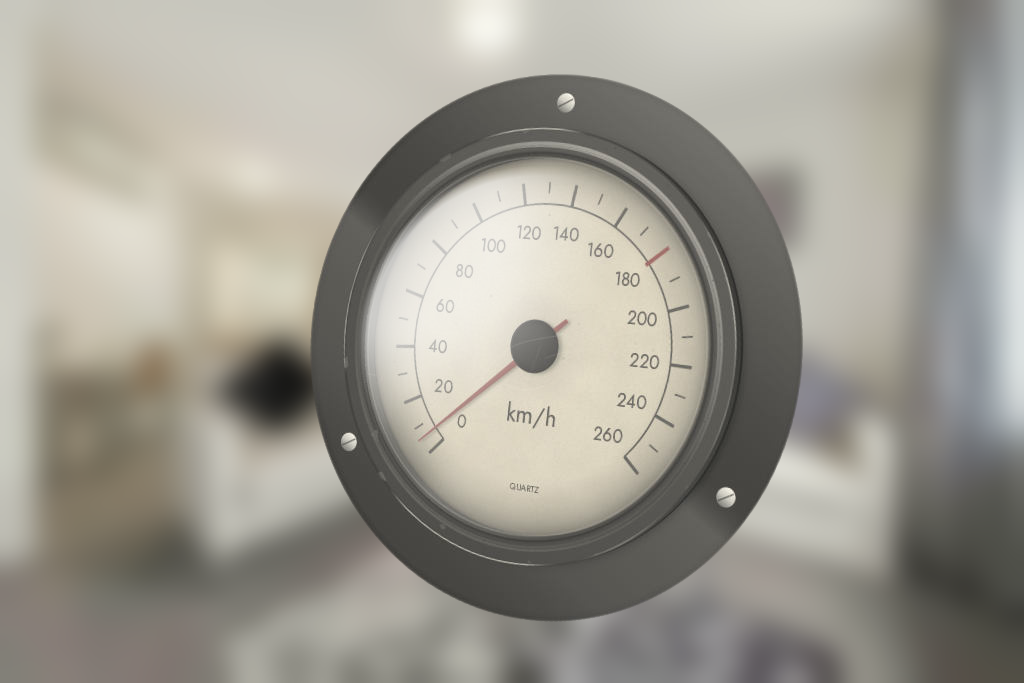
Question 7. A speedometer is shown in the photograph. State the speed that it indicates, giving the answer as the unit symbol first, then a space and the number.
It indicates km/h 5
